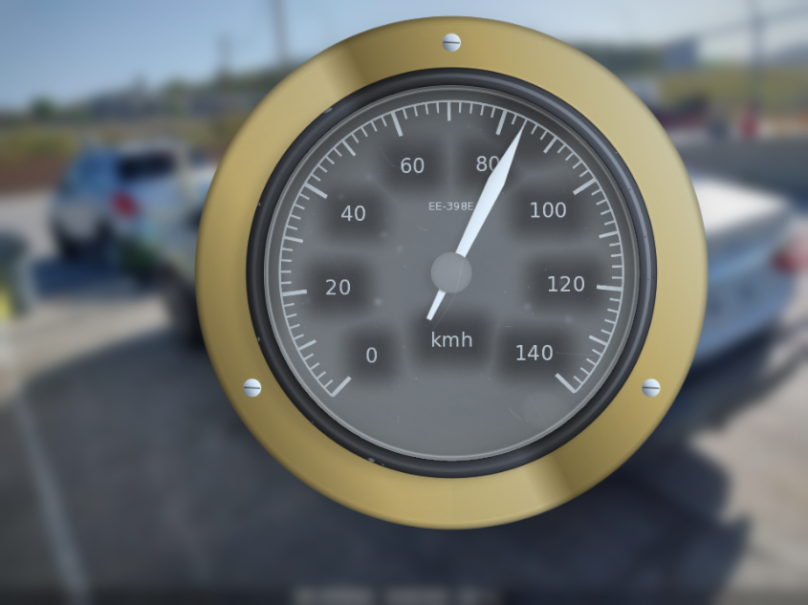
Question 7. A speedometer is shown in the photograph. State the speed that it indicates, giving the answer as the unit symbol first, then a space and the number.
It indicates km/h 84
